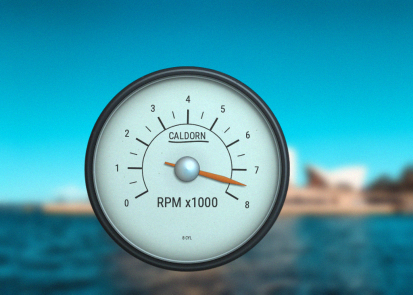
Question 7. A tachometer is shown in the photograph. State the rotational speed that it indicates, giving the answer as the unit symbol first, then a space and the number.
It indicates rpm 7500
